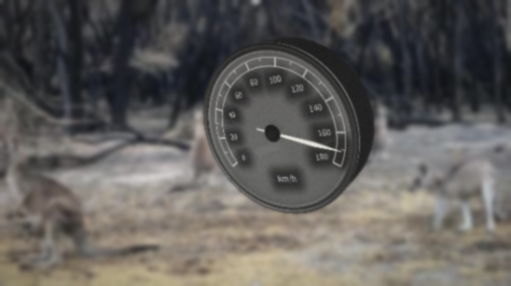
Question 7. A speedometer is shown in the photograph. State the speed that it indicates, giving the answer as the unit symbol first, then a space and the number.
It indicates km/h 170
